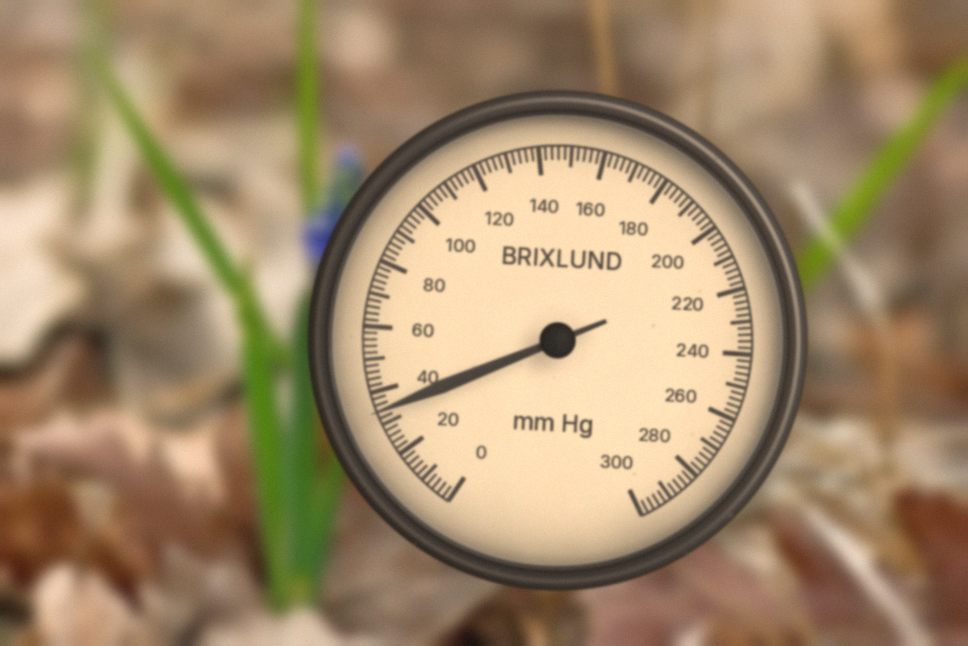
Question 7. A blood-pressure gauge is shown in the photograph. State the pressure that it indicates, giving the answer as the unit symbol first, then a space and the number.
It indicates mmHg 34
